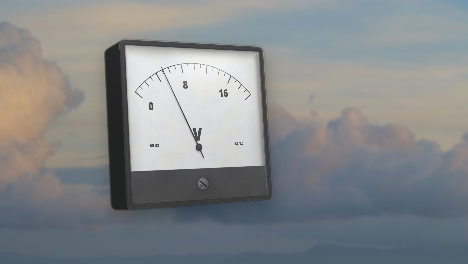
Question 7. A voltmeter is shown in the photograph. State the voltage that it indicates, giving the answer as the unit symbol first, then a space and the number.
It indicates V 5
